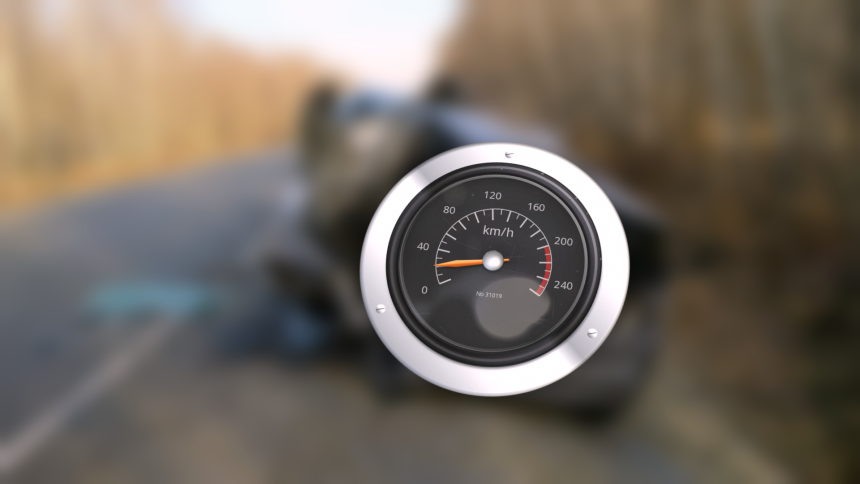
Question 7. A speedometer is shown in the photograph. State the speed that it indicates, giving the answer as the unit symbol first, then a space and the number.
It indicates km/h 20
